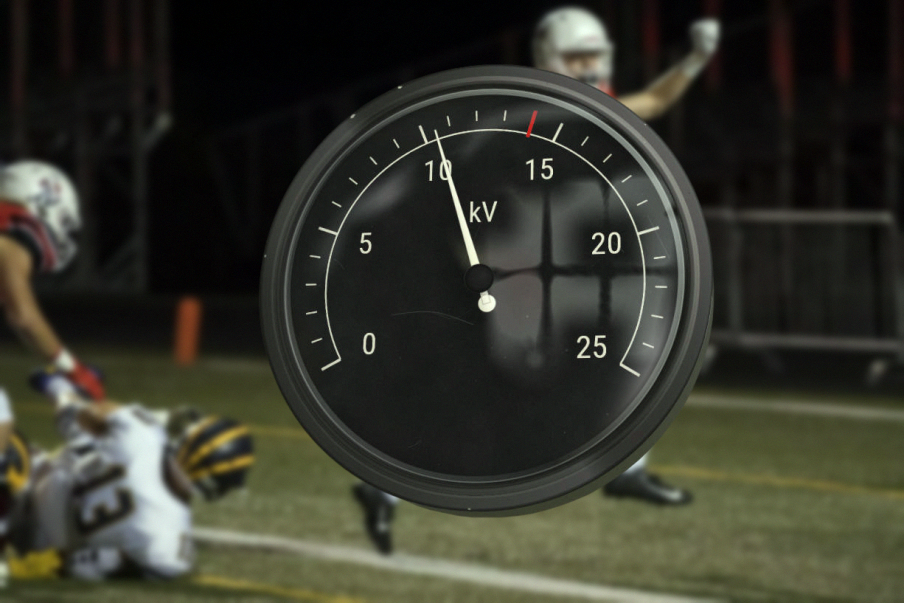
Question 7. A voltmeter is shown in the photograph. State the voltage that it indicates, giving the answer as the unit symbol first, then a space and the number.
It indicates kV 10.5
